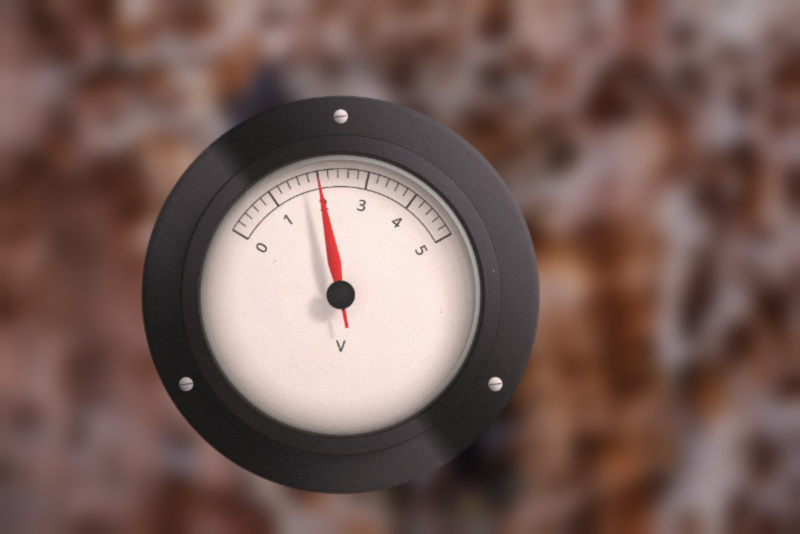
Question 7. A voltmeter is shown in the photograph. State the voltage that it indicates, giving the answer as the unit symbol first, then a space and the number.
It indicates V 2
